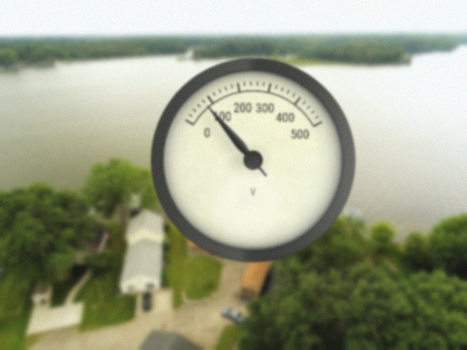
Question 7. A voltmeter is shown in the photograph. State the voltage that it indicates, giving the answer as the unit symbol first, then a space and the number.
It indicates V 80
